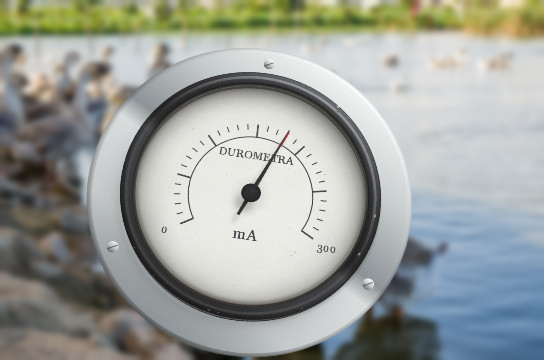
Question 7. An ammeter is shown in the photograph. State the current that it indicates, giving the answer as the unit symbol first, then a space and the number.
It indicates mA 180
